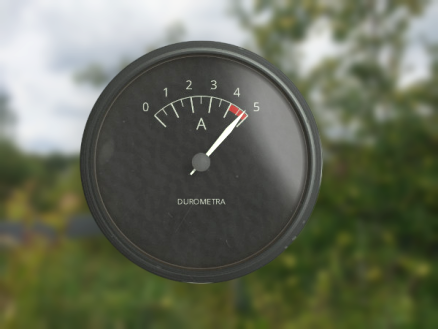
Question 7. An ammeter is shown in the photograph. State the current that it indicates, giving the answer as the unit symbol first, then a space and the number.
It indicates A 4.75
